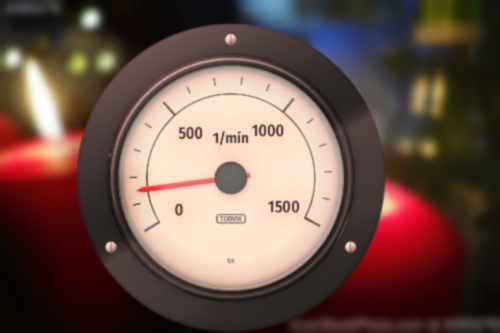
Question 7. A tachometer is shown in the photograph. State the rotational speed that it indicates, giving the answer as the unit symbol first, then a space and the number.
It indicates rpm 150
